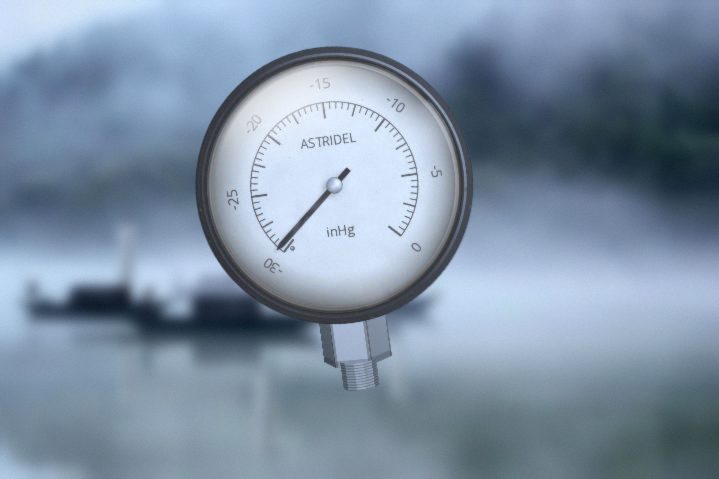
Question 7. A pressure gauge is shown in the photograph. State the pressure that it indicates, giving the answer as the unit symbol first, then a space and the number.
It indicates inHg -29.5
